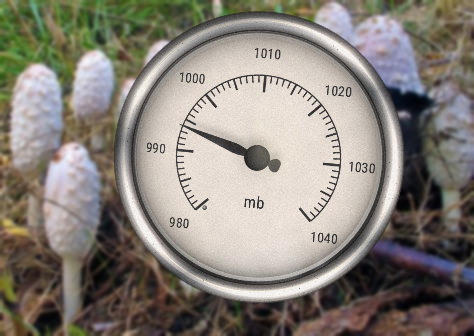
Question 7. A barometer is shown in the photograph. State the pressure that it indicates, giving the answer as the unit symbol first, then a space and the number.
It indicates mbar 994
